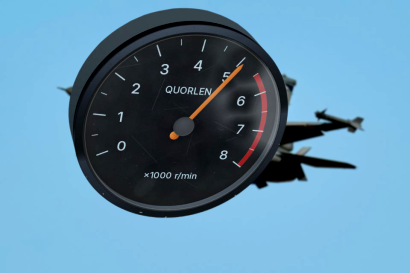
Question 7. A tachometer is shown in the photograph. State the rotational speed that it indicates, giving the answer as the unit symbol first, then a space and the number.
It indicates rpm 5000
